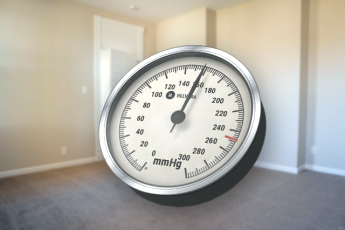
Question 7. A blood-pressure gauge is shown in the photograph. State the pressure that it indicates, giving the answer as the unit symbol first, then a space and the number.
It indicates mmHg 160
